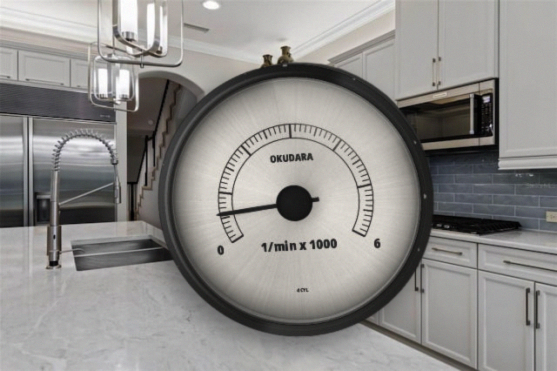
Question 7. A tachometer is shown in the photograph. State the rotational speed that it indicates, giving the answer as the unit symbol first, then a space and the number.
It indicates rpm 600
